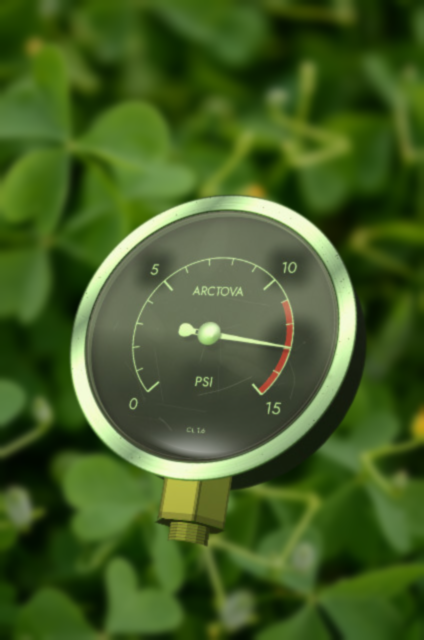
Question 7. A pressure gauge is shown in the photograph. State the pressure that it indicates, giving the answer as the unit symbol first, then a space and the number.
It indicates psi 13
